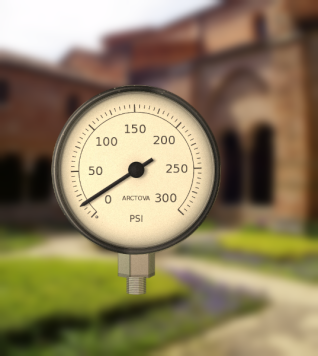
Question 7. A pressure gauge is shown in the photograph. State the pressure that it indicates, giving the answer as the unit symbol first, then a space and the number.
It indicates psi 15
